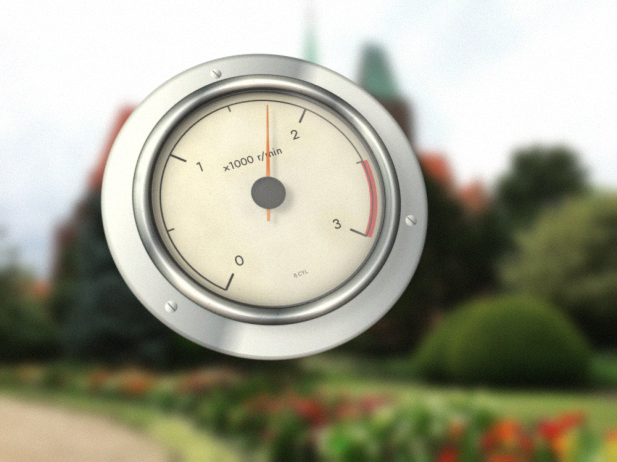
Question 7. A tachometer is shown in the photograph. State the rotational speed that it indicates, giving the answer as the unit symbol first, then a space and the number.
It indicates rpm 1750
